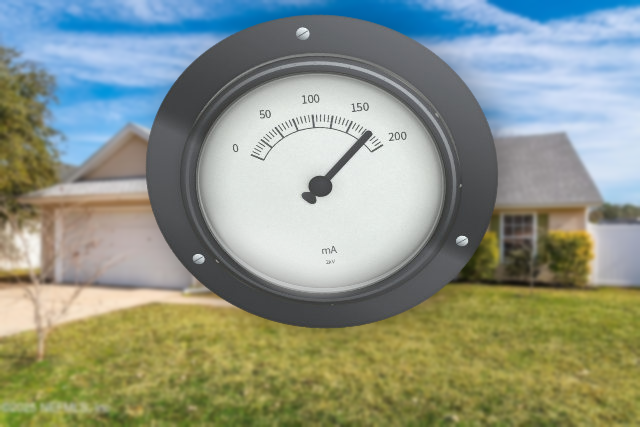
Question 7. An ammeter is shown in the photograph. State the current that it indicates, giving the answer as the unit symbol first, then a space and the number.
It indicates mA 175
